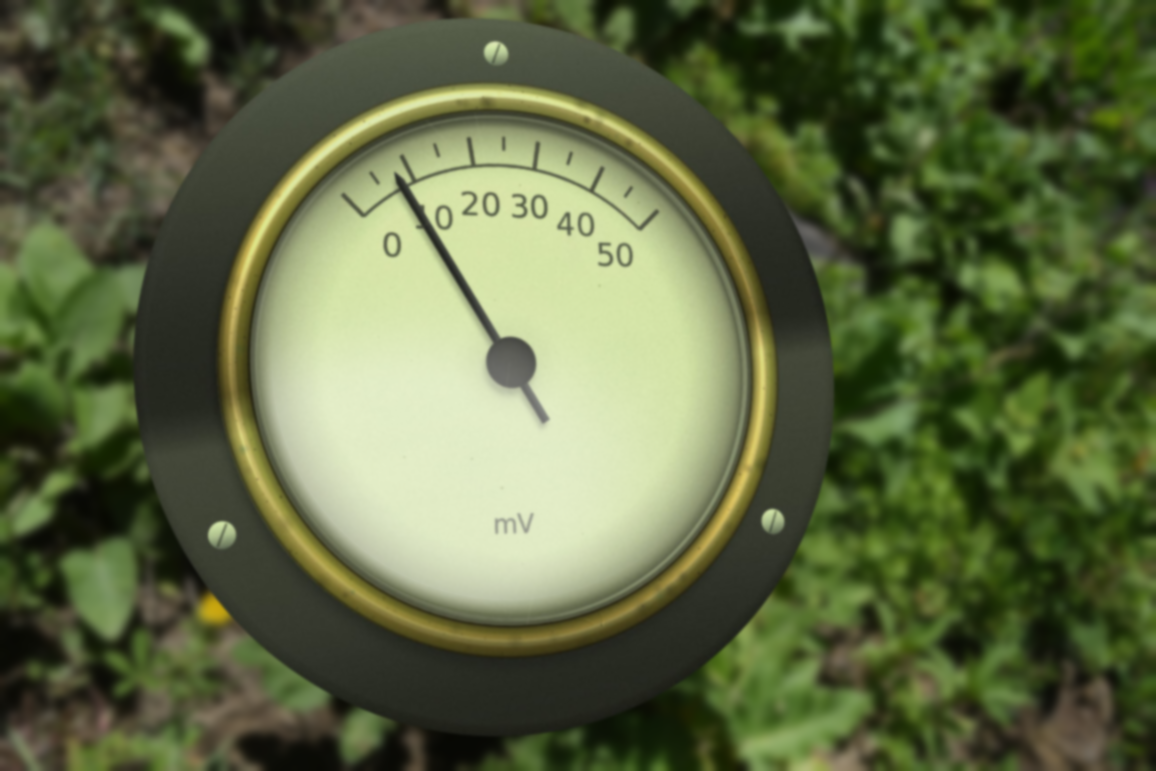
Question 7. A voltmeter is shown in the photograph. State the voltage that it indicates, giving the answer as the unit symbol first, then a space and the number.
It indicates mV 7.5
